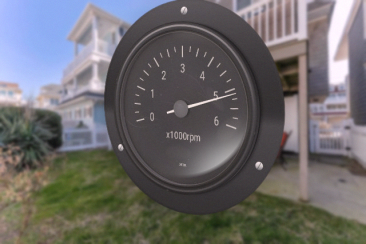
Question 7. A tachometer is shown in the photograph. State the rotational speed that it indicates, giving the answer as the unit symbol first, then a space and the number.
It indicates rpm 5125
